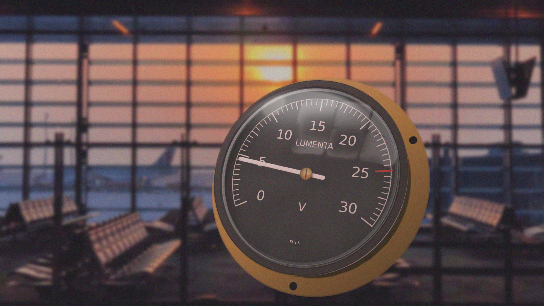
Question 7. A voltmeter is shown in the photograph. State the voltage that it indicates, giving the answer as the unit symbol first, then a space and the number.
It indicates V 4.5
